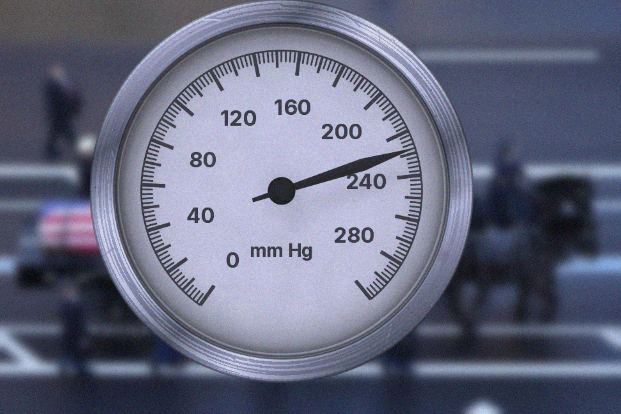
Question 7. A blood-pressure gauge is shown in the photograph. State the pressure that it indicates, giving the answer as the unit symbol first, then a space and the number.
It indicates mmHg 228
